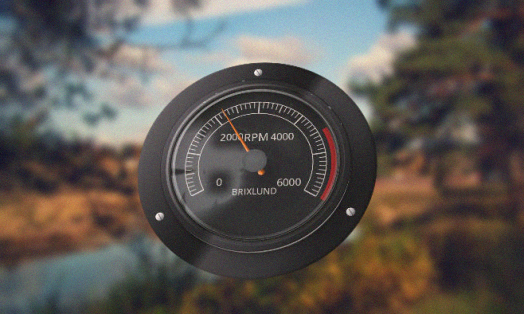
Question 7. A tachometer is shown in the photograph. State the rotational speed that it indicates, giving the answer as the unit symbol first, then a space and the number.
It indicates rpm 2200
